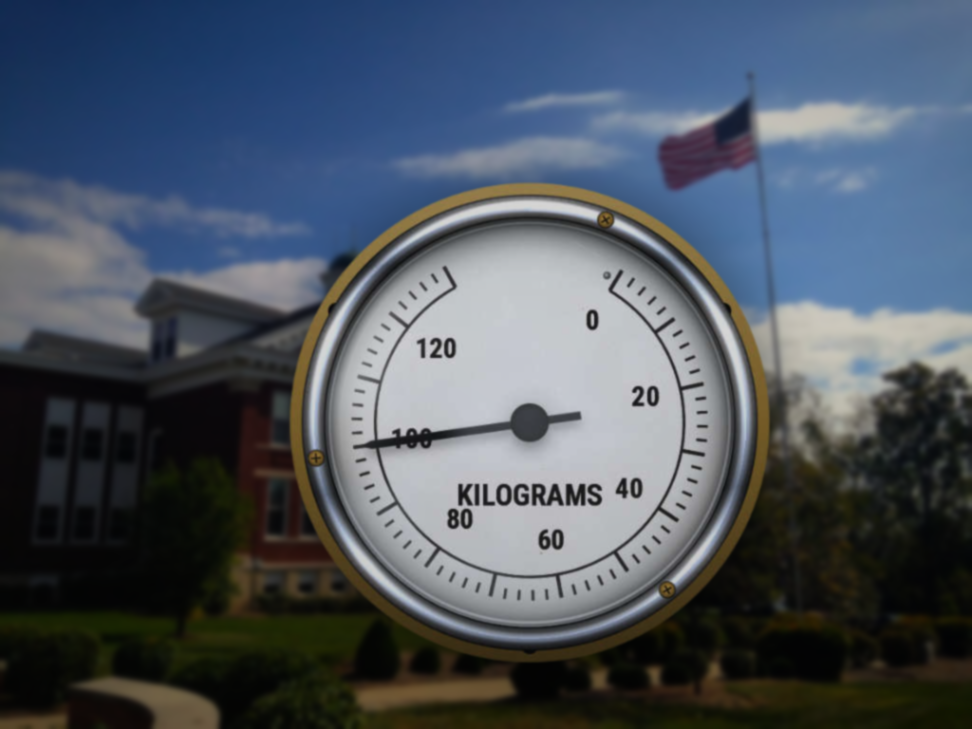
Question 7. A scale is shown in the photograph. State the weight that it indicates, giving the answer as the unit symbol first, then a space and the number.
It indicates kg 100
